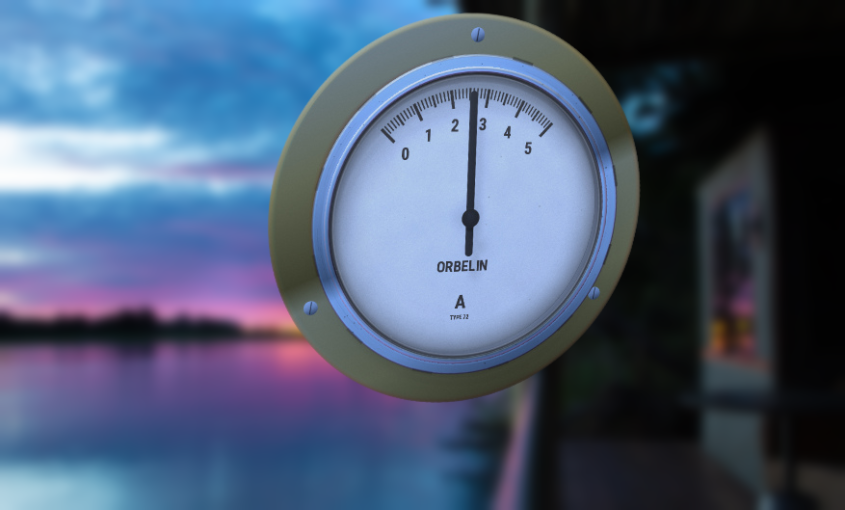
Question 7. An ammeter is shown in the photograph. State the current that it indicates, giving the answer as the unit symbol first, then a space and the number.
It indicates A 2.5
